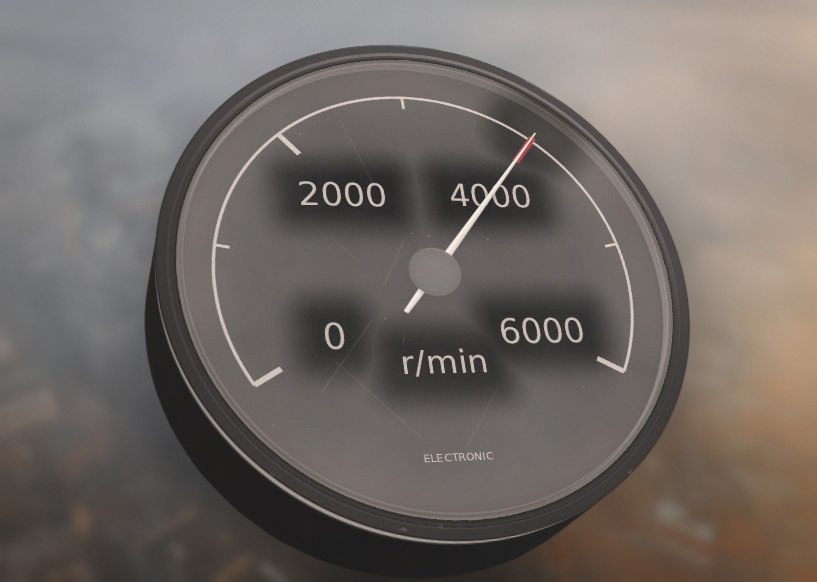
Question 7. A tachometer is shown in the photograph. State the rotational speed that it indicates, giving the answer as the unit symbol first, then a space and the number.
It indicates rpm 4000
